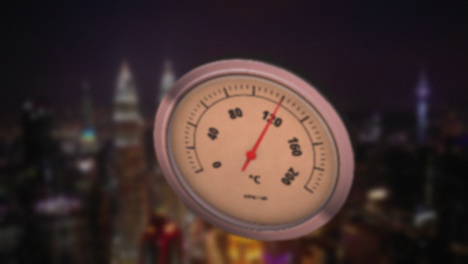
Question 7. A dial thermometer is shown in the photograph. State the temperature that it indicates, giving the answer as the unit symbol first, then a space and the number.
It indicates °C 120
